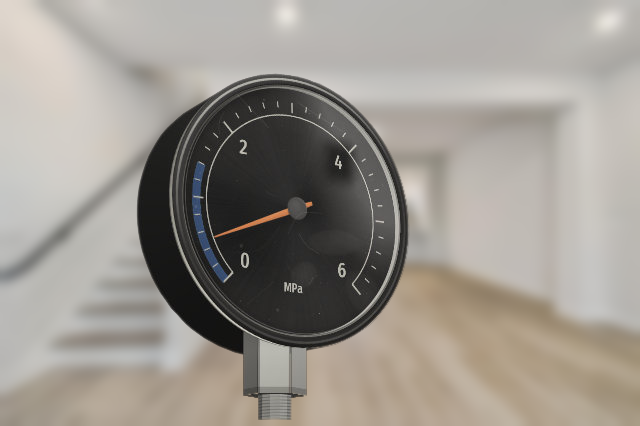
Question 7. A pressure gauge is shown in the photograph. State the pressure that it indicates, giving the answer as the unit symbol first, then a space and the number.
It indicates MPa 0.5
